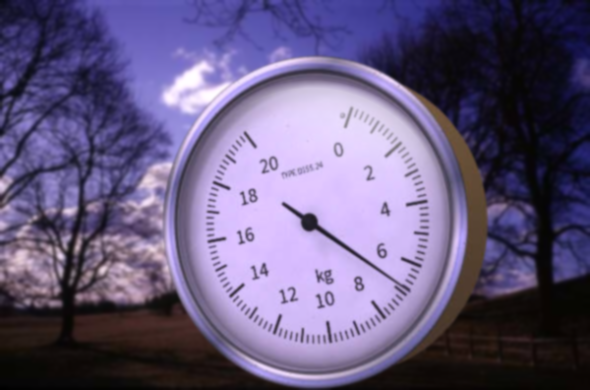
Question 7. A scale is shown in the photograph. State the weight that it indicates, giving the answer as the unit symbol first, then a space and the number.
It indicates kg 6.8
